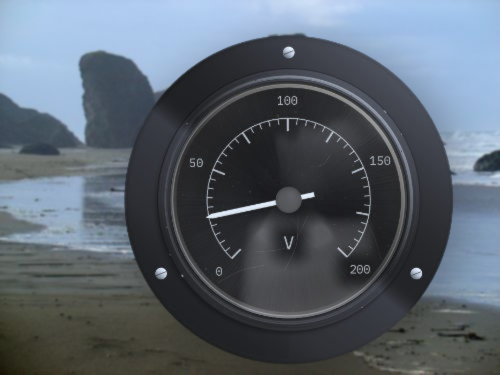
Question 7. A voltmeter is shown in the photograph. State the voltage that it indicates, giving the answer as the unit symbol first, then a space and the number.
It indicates V 25
